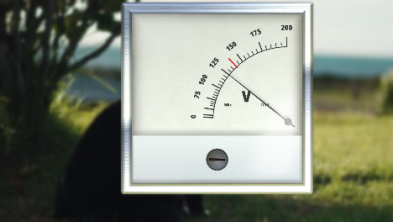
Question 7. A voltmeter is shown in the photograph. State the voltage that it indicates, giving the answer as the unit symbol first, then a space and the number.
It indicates V 125
